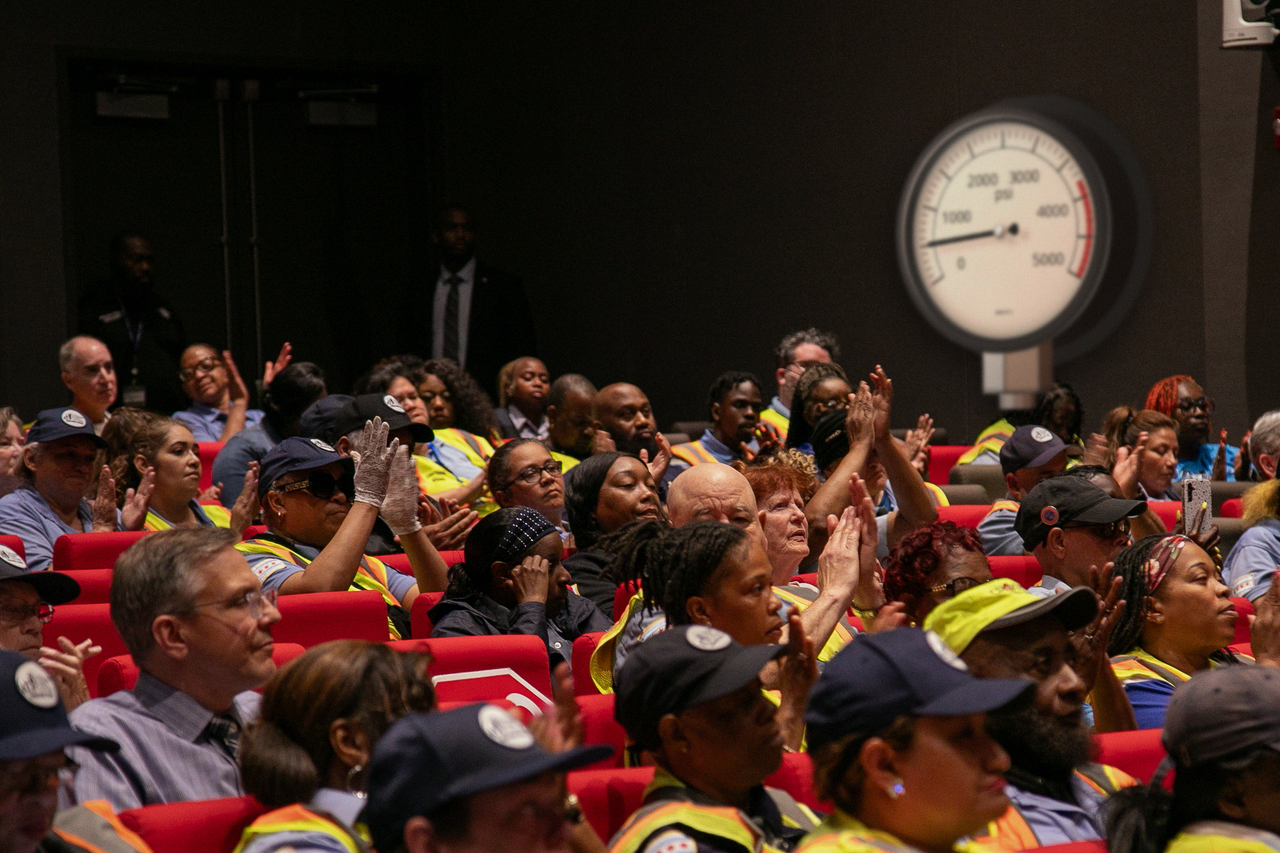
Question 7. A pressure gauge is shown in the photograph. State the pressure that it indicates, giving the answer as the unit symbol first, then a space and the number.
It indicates psi 500
